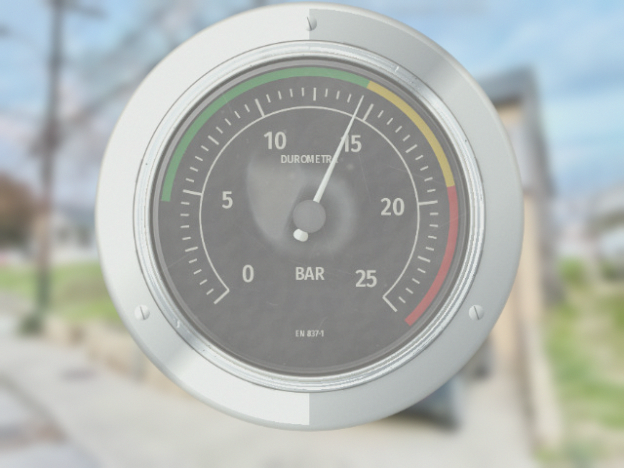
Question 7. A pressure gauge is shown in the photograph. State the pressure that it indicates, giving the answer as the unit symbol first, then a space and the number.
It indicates bar 14.5
